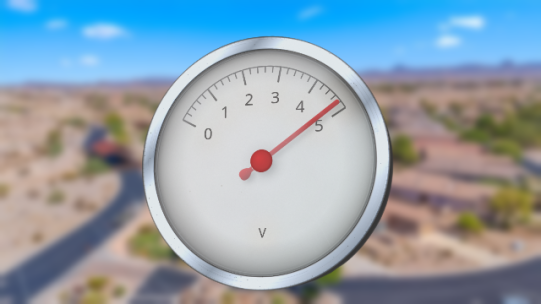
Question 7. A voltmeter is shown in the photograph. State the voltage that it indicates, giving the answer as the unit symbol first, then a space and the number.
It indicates V 4.8
